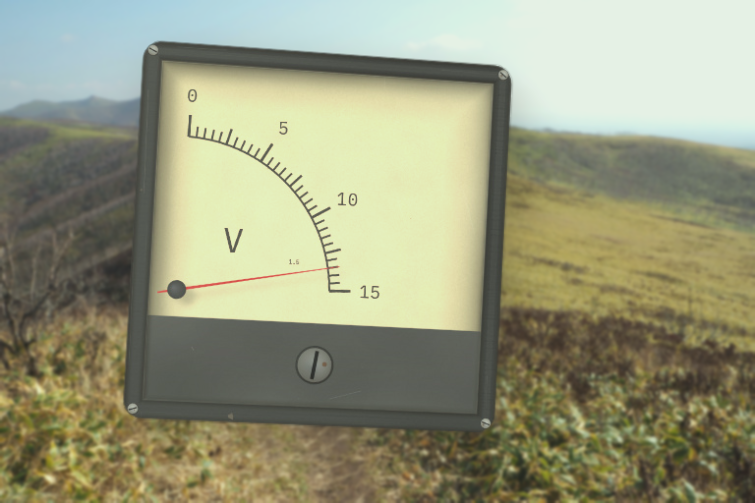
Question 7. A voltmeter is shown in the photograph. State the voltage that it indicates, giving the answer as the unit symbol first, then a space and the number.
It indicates V 13.5
